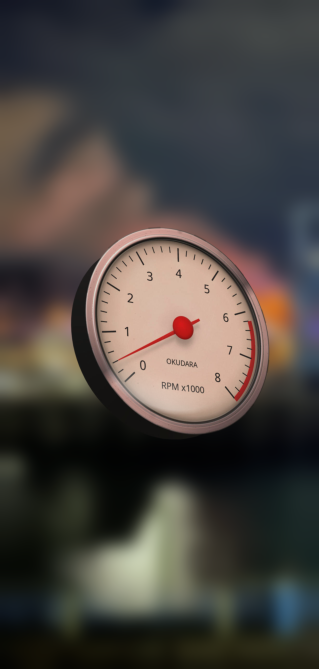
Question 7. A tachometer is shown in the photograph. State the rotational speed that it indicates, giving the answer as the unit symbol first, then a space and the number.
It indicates rpm 400
